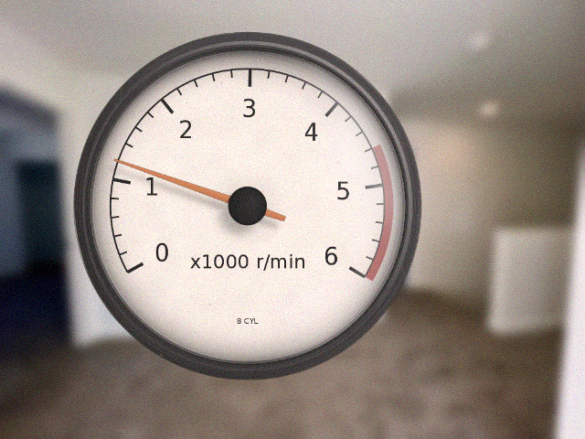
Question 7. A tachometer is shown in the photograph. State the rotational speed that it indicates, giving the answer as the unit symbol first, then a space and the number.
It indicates rpm 1200
